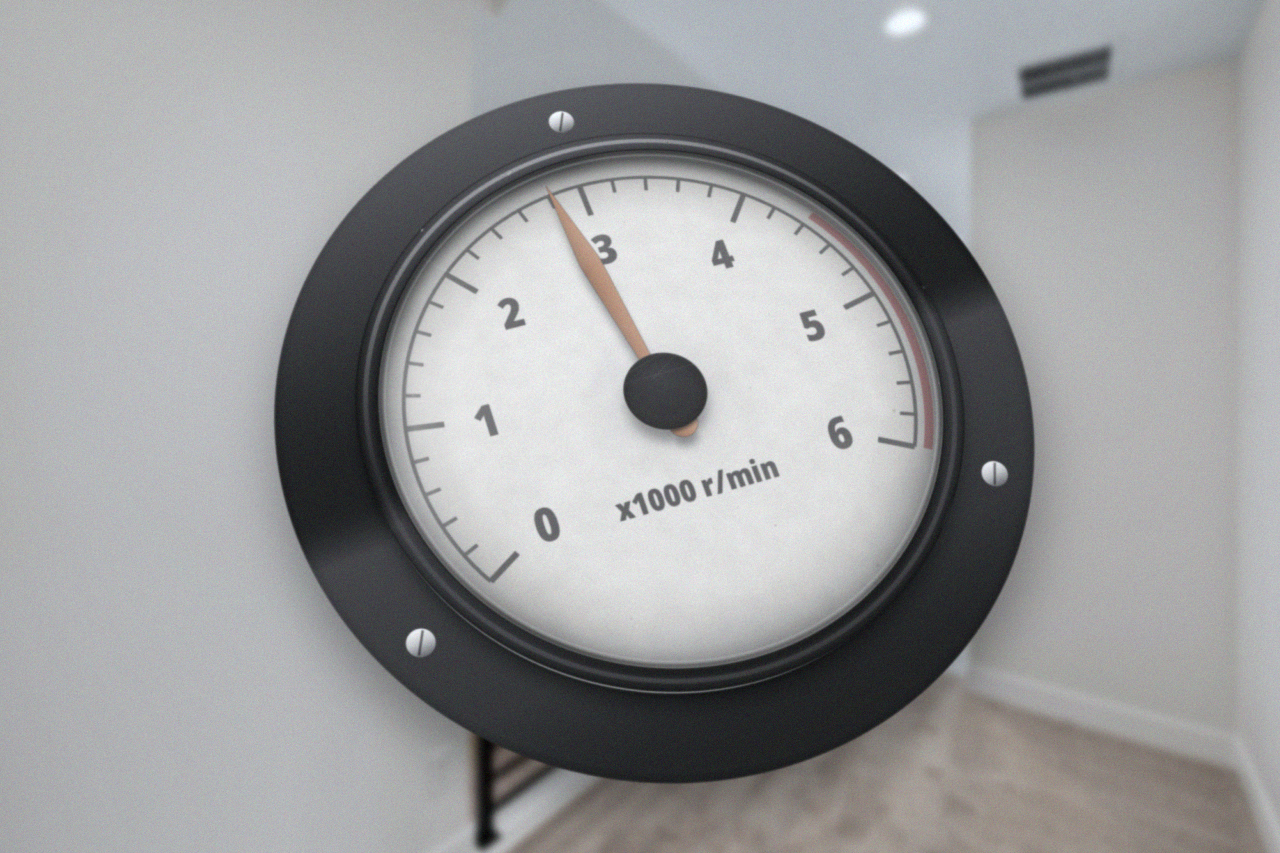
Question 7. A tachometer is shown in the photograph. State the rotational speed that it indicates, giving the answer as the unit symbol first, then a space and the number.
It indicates rpm 2800
